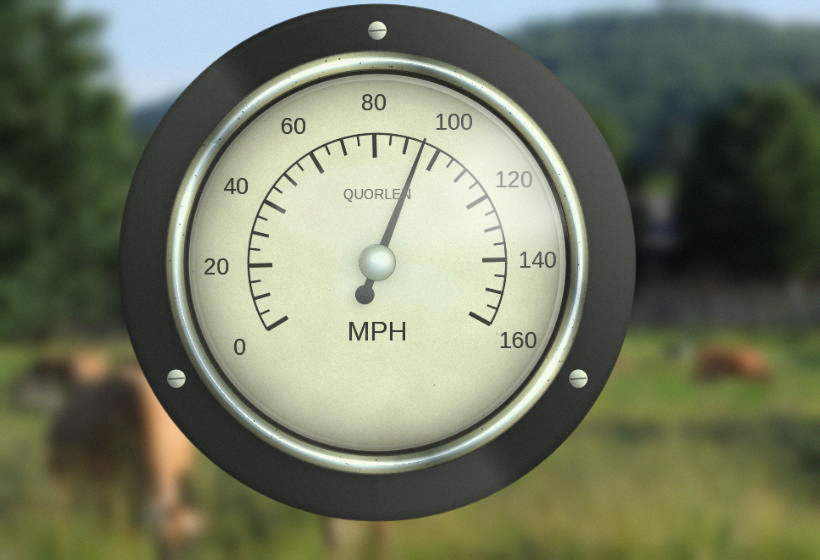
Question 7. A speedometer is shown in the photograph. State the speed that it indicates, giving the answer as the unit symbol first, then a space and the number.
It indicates mph 95
